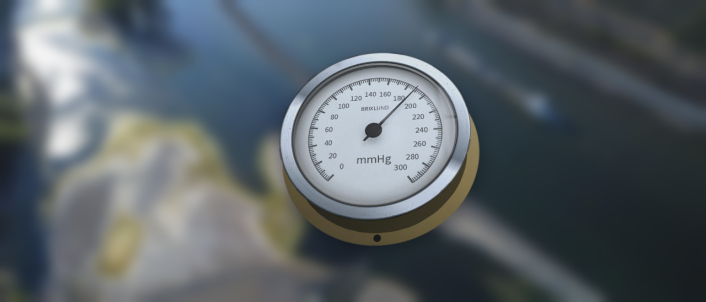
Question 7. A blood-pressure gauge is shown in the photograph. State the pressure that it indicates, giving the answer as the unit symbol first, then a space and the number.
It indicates mmHg 190
